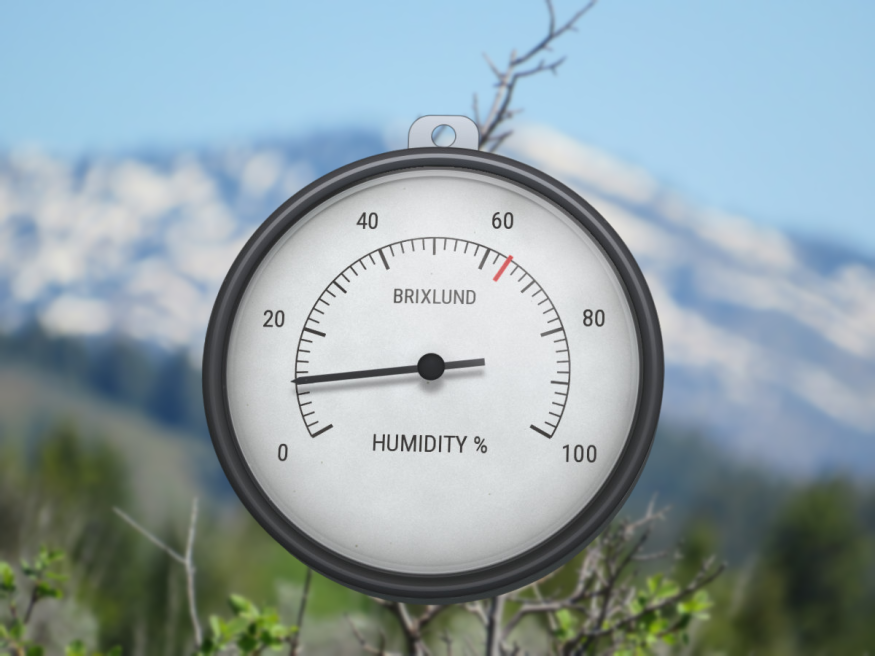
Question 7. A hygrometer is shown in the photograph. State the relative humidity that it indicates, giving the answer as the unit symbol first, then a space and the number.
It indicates % 10
